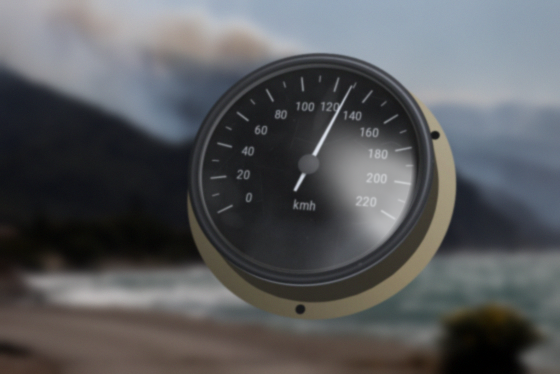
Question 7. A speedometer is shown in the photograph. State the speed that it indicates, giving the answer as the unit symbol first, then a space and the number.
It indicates km/h 130
